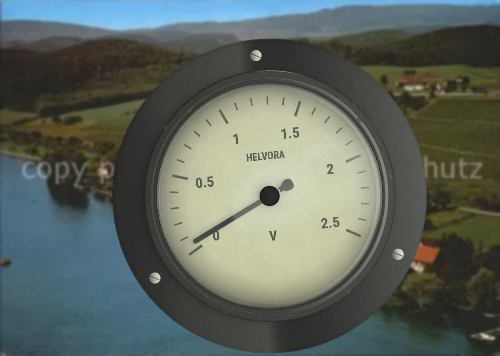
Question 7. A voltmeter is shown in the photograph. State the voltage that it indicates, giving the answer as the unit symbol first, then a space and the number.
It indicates V 0.05
